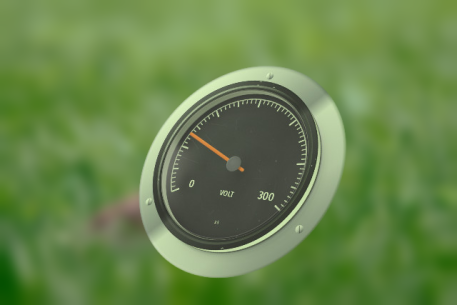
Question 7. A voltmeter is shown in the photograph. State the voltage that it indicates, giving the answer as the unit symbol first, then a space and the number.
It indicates V 65
